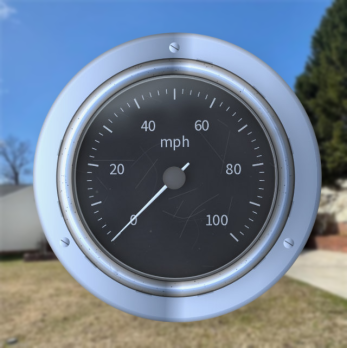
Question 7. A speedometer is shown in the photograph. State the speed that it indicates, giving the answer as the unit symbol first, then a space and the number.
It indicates mph 0
